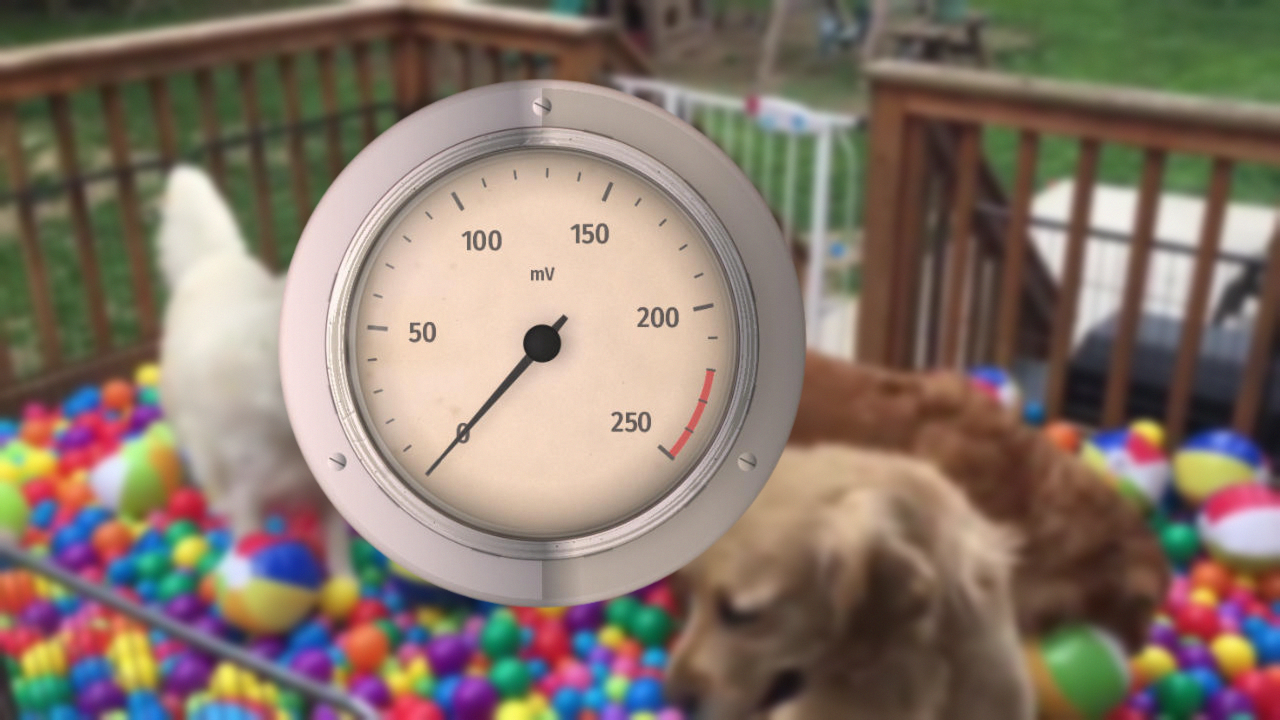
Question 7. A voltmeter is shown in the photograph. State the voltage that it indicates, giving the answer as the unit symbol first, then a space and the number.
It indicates mV 0
